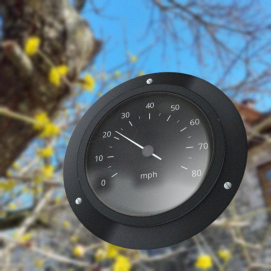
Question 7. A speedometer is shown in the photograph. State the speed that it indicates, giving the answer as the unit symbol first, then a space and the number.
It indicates mph 22.5
